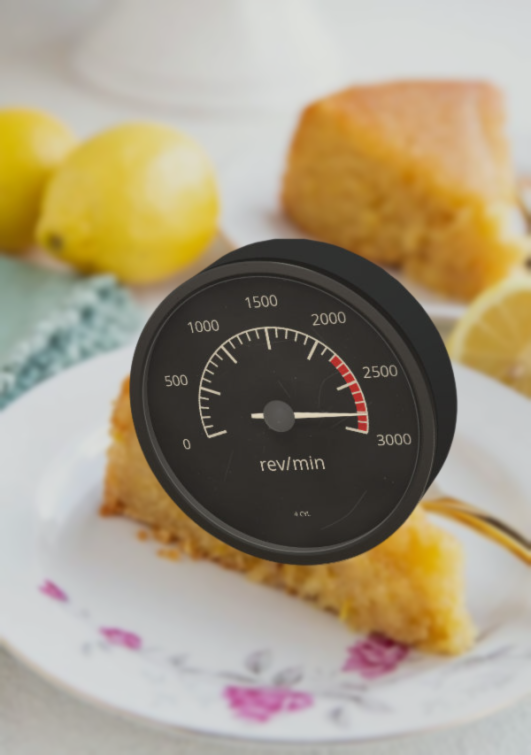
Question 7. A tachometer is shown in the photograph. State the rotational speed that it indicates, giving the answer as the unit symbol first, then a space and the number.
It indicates rpm 2800
